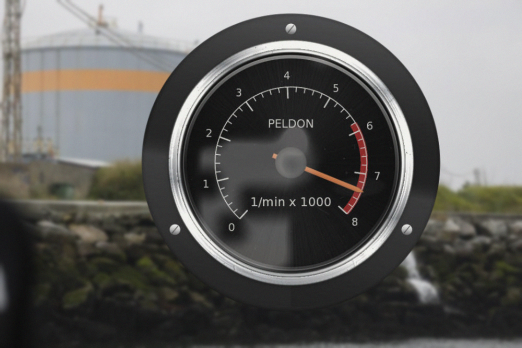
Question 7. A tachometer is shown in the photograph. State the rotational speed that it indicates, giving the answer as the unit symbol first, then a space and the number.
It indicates rpm 7400
